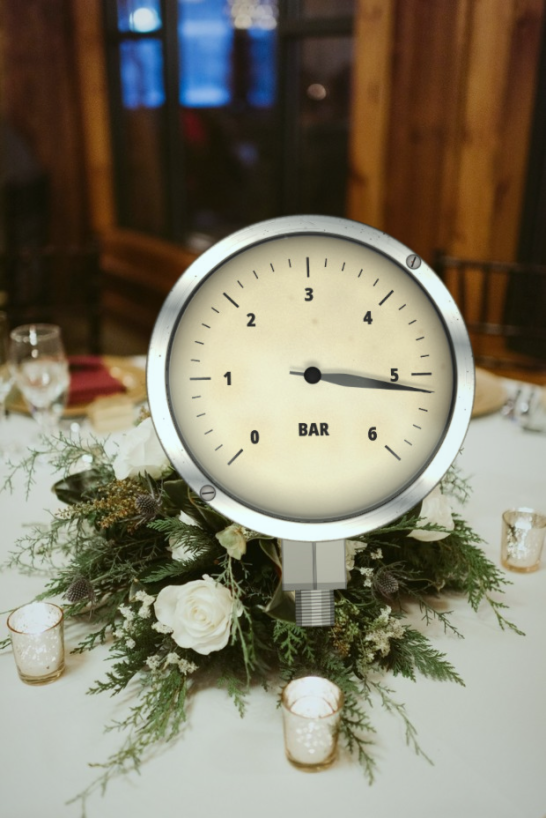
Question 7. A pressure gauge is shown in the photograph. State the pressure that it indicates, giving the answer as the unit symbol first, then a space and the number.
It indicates bar 5.2
